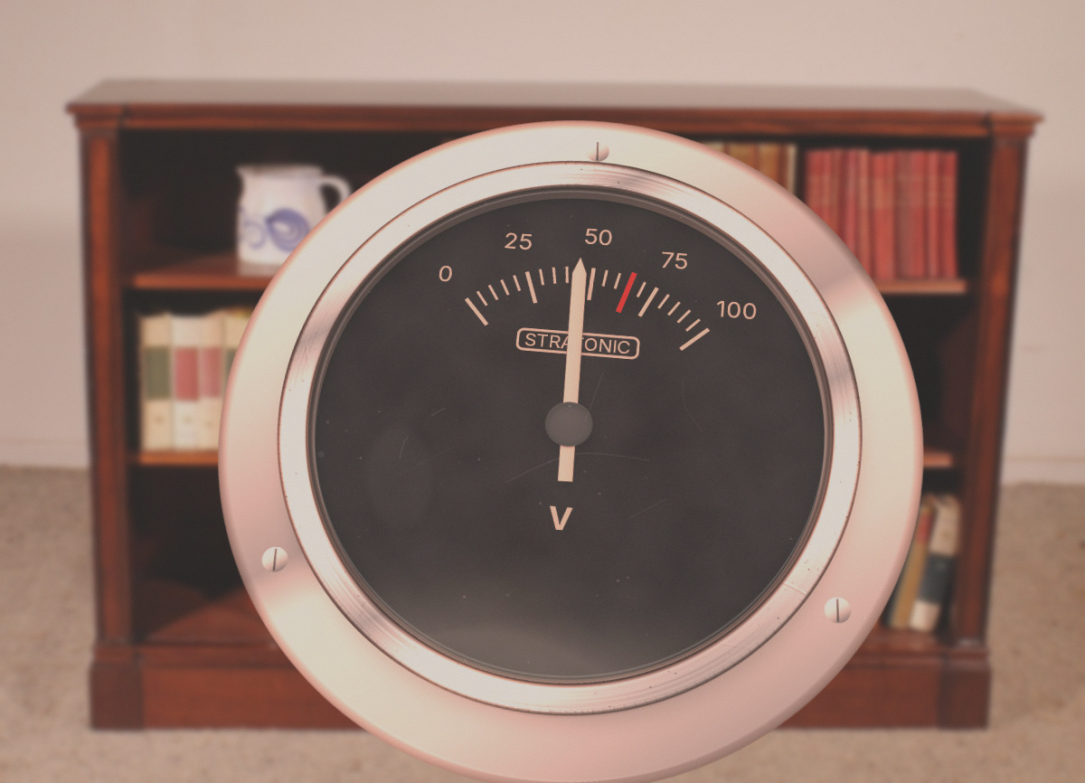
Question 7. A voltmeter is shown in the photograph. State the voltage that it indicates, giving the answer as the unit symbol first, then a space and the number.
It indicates V 45
